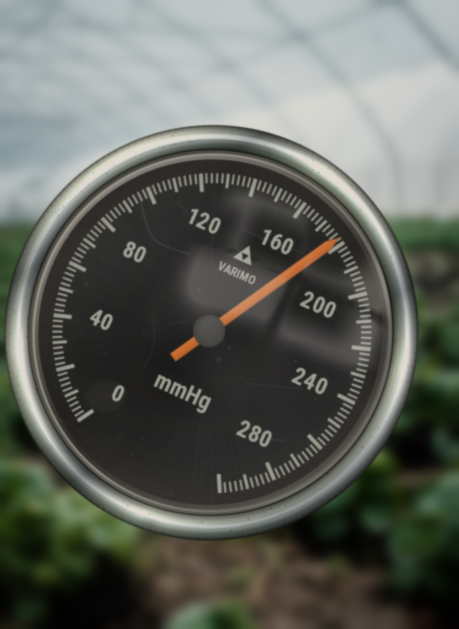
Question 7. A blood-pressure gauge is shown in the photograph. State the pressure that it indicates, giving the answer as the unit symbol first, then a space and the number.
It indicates mmHg 178
